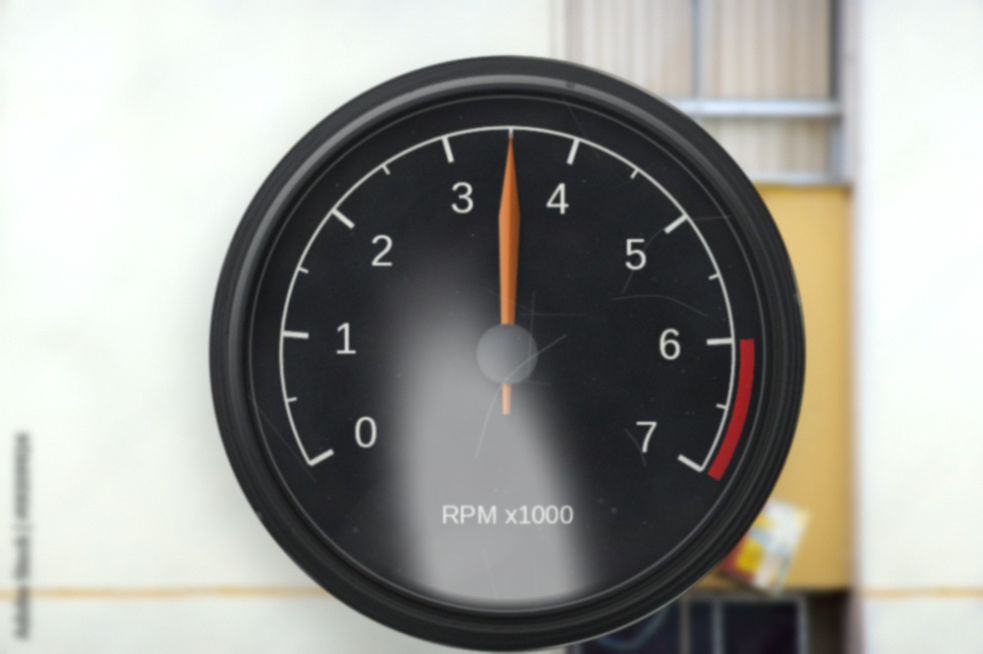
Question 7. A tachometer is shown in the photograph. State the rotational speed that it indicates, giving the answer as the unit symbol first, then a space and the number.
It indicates rpm 3500
